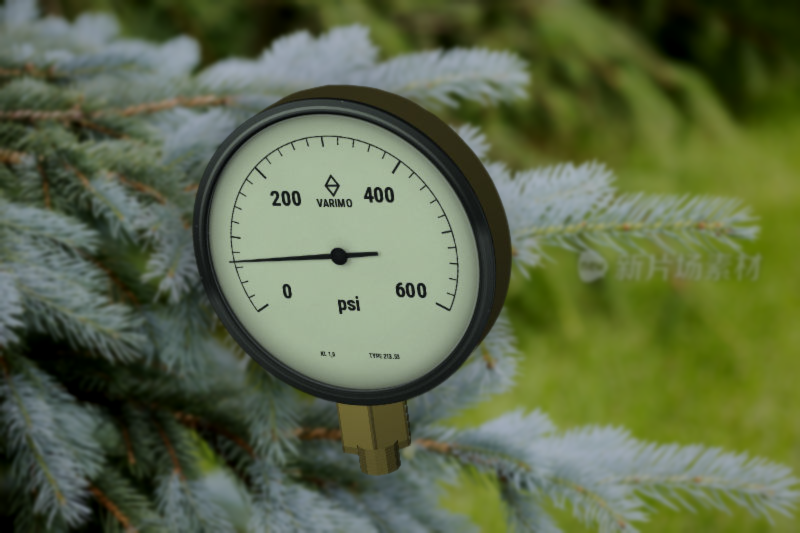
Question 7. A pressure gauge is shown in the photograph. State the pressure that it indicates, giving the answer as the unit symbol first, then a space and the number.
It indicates psi 70
